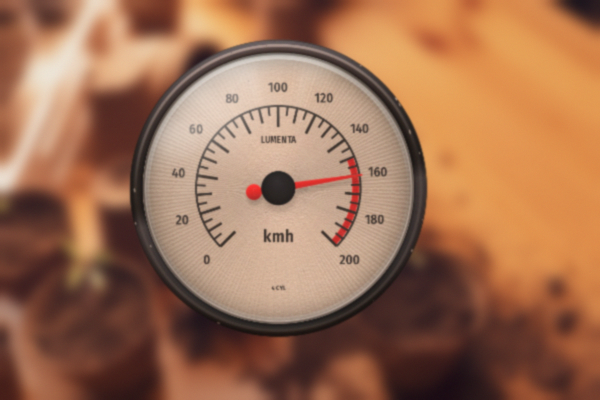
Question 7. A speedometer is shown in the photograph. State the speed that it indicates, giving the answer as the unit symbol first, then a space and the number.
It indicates km/h 160
